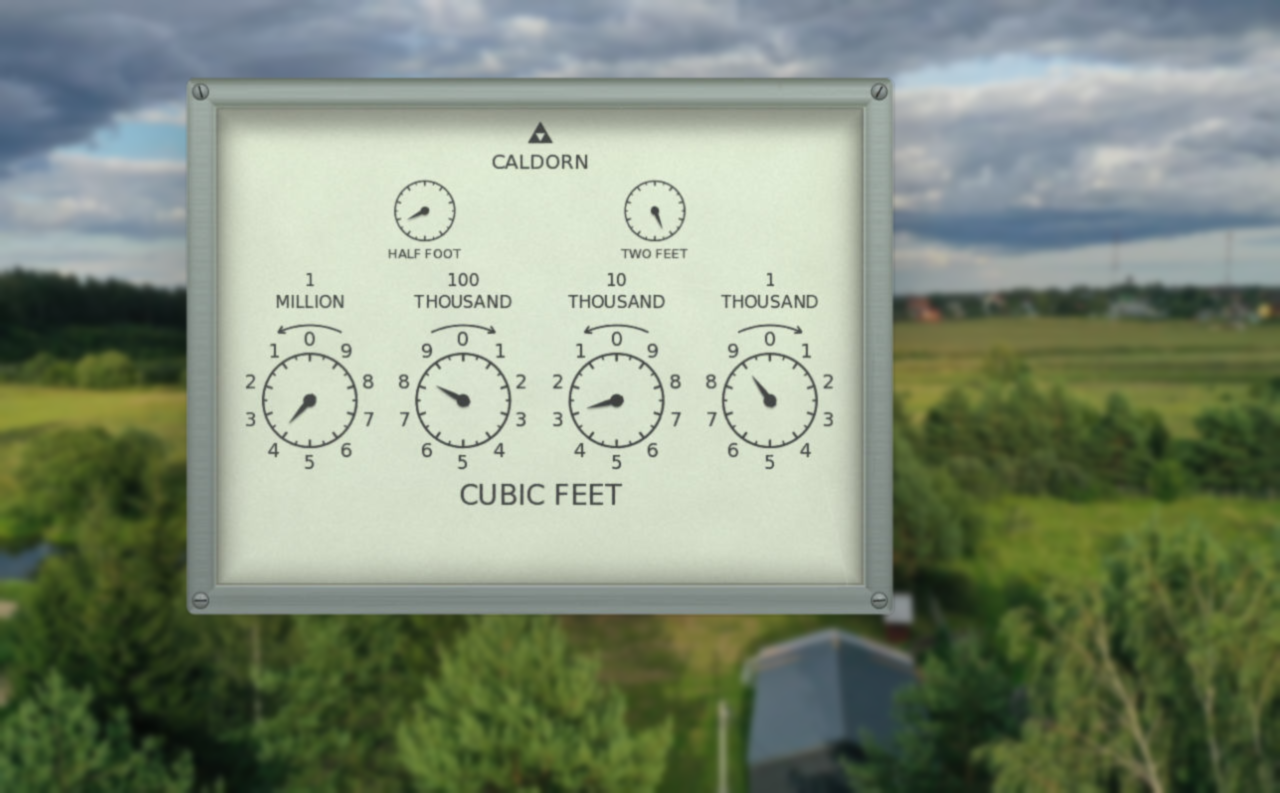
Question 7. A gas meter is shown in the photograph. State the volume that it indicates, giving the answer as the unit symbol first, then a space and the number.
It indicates ft³ 382900
